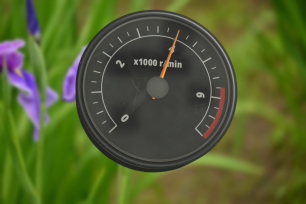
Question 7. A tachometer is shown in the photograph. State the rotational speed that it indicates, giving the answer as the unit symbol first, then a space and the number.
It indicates rpm 4000
